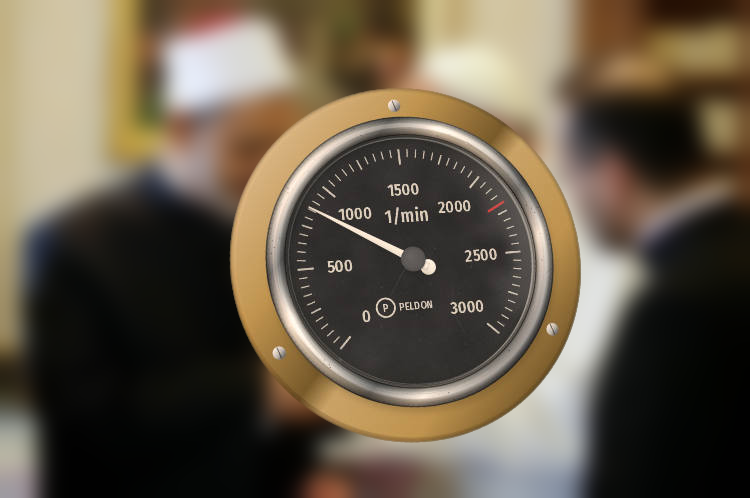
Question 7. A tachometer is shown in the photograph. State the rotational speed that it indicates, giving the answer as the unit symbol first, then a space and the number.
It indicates rpm 850
